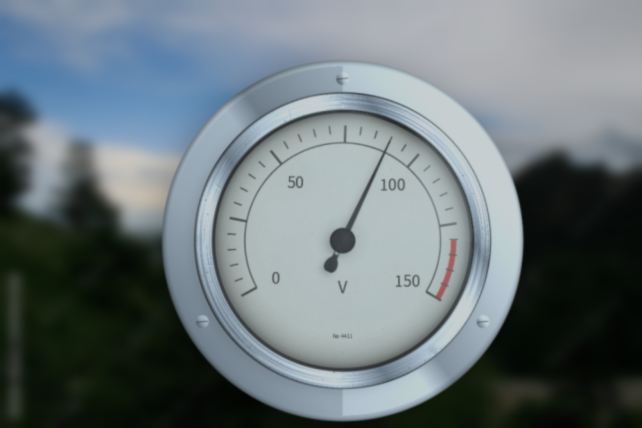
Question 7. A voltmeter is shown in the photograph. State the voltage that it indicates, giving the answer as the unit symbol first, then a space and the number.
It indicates V 90
